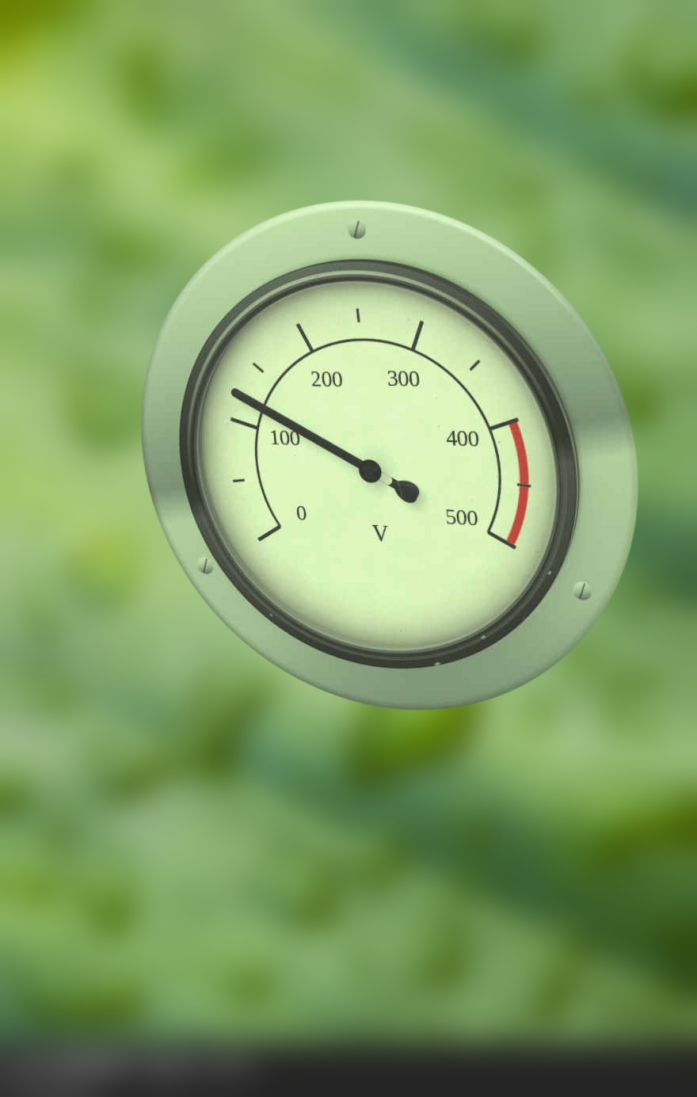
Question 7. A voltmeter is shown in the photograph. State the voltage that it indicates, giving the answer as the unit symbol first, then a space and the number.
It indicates V 125
